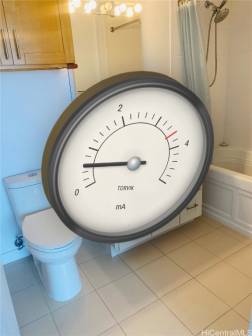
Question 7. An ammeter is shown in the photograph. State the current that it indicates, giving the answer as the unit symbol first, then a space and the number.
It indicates mA 0.6
